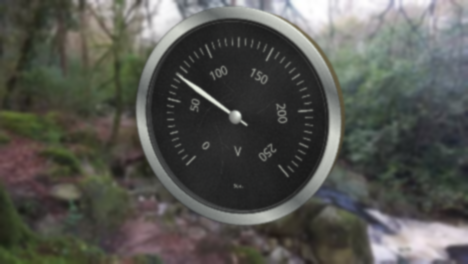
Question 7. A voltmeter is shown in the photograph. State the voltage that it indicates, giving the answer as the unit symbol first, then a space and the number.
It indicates V 70
